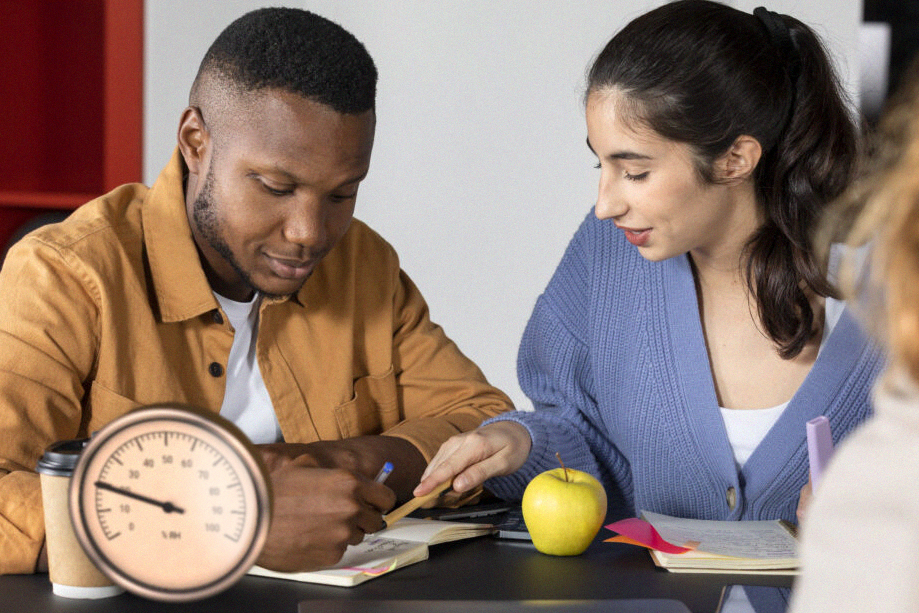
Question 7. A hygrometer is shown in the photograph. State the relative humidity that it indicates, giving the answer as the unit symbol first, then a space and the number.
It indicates % 20
